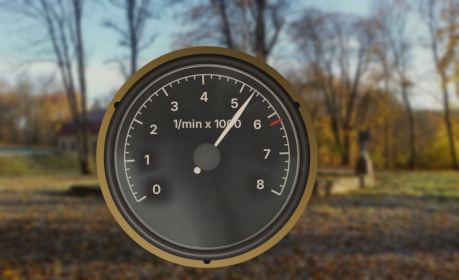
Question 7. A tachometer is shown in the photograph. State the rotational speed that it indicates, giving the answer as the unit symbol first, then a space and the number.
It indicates rpm 5300
